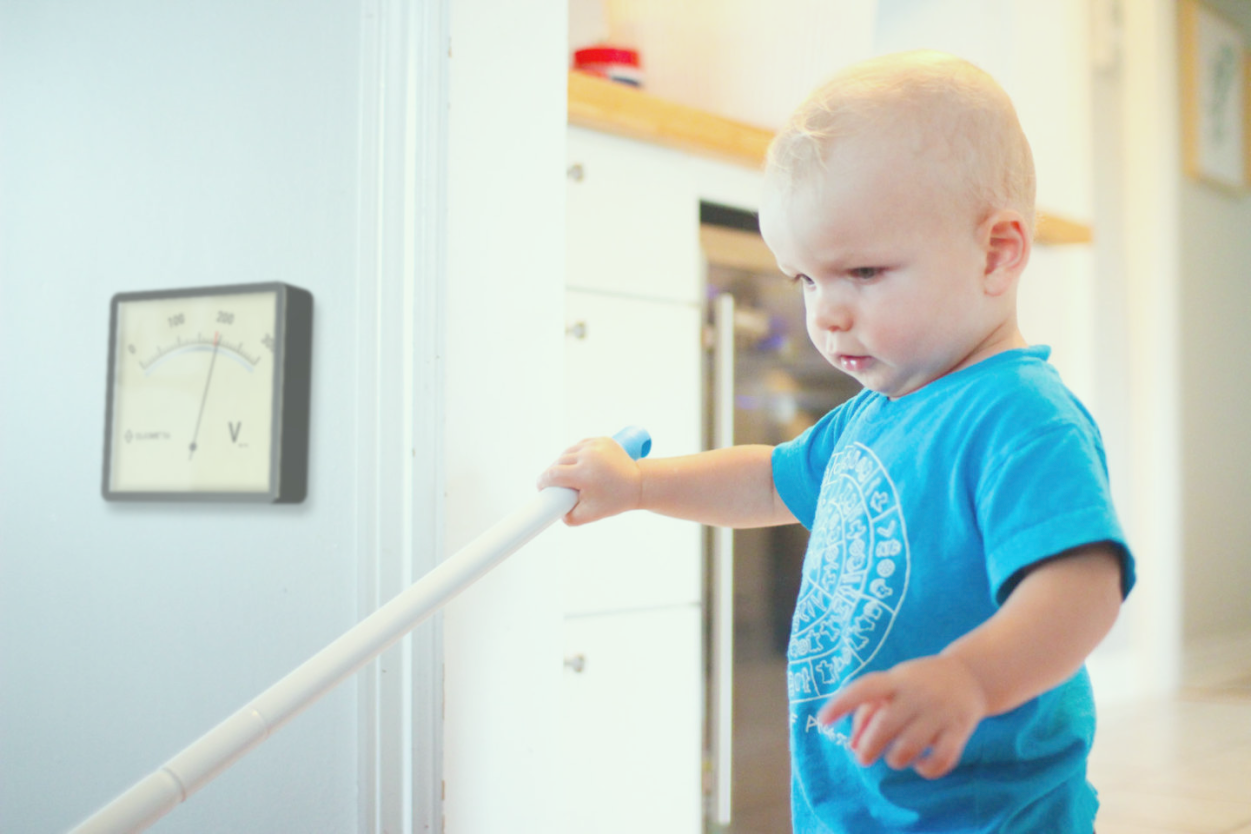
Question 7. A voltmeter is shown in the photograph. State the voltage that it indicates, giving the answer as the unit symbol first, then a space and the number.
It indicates V 200
